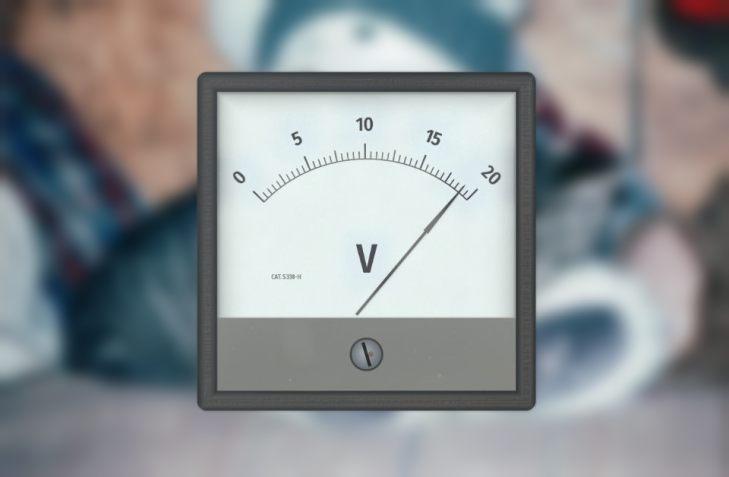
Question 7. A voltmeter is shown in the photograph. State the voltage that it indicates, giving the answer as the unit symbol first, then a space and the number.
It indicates V 19
